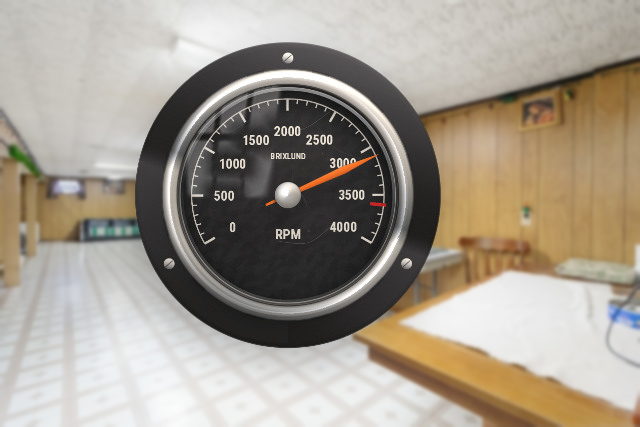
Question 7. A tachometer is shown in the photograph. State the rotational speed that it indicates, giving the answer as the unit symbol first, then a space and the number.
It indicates rpm 3100
